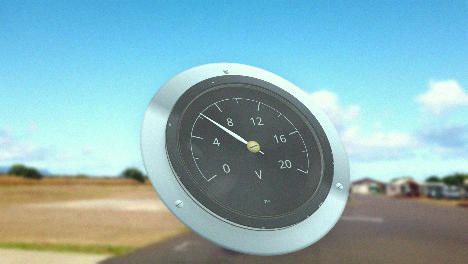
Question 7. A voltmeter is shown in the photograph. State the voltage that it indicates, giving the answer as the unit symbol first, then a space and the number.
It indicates V 6
